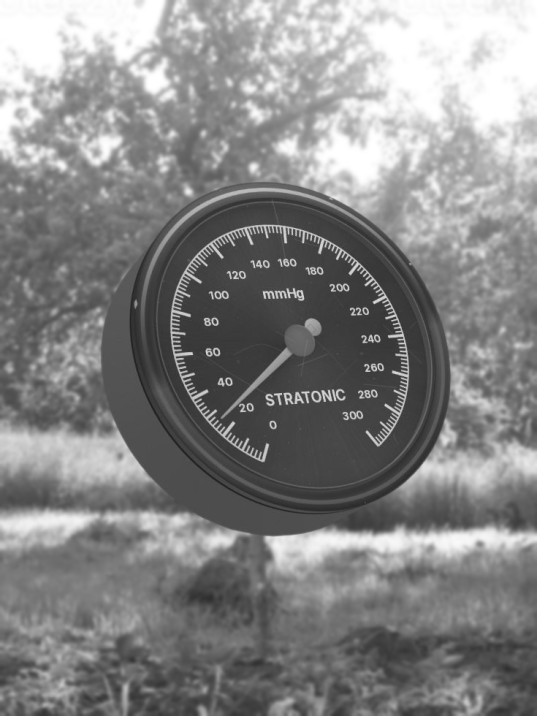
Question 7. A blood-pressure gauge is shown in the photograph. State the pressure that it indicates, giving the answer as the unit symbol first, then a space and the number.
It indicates mmHg 26
